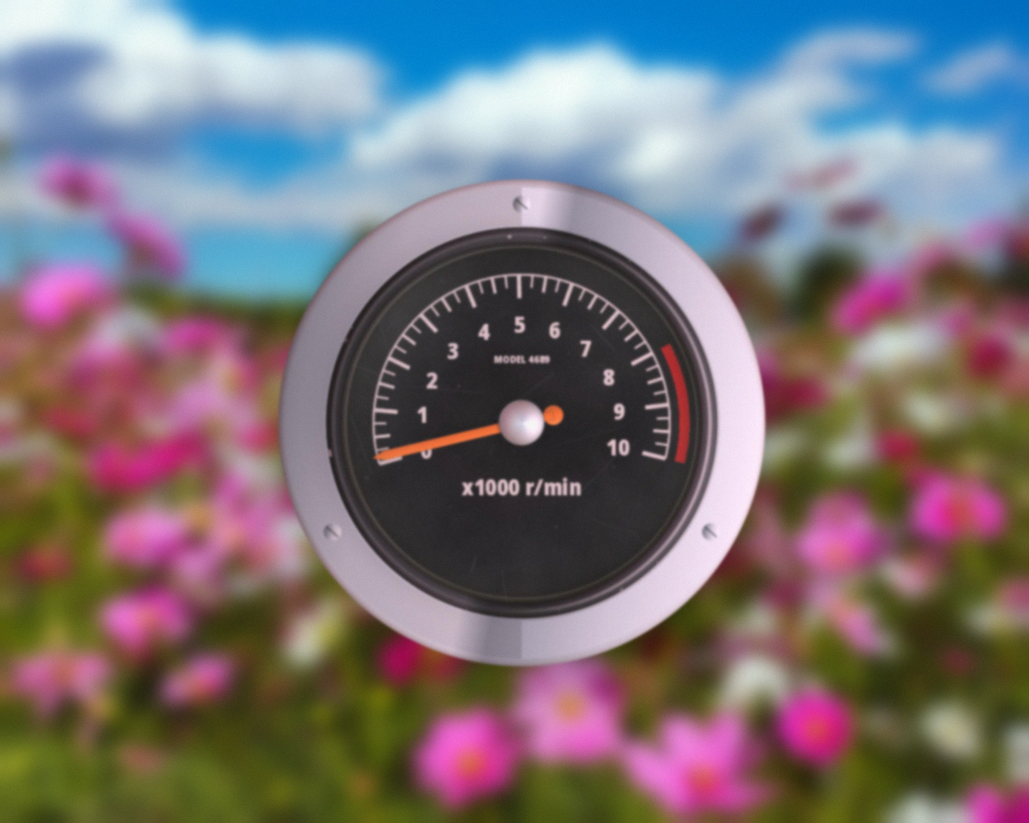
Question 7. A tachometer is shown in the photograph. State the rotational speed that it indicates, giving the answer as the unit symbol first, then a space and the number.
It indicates rpm 125
